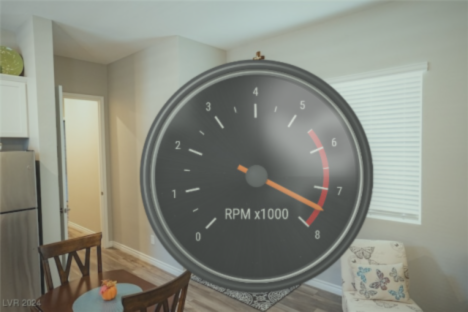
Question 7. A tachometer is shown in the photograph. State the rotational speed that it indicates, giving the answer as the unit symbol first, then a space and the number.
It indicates rpm 7500
